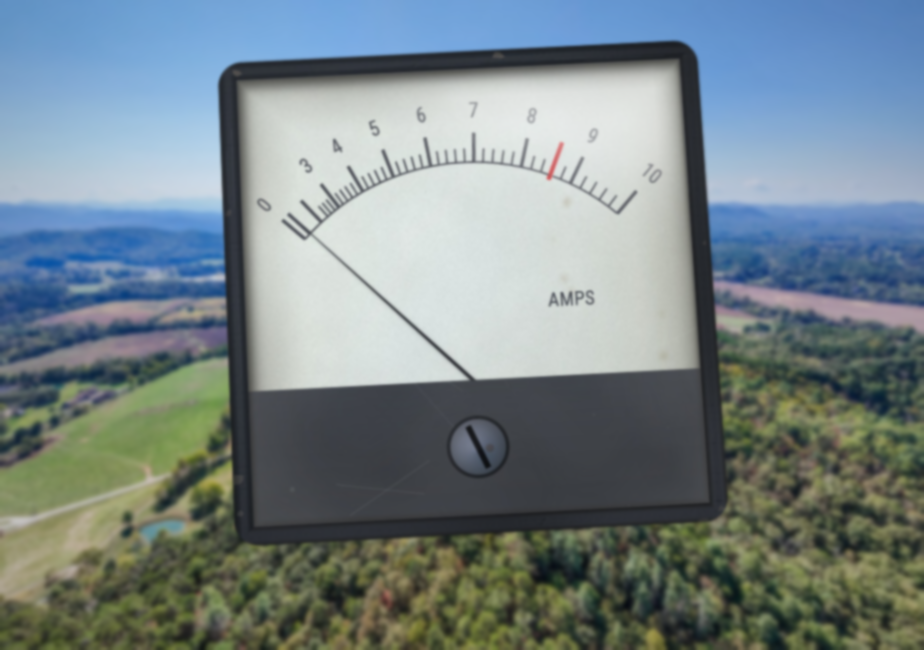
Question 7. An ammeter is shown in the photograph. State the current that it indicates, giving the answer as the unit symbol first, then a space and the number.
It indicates A 1
